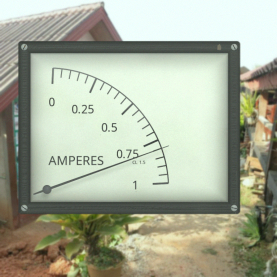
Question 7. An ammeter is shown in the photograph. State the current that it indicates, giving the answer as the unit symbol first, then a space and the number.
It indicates A 0.8
